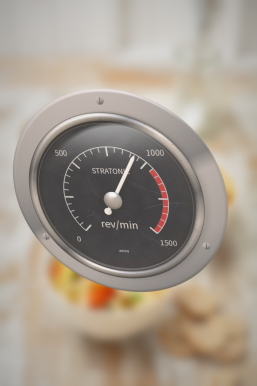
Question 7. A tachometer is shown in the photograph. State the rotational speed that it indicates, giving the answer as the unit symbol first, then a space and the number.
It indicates rpm 925
